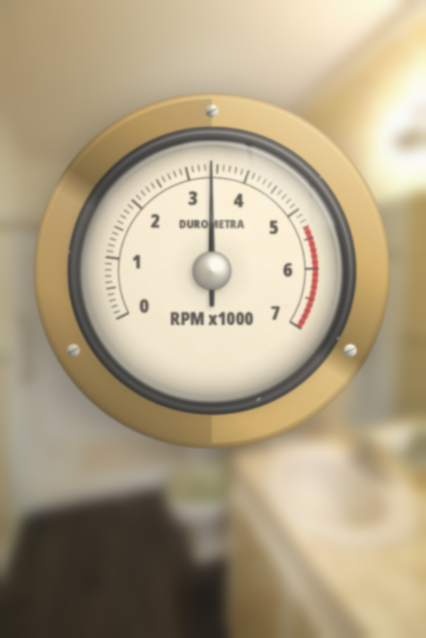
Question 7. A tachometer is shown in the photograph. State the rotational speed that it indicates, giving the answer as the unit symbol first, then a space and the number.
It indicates rpm 3400
